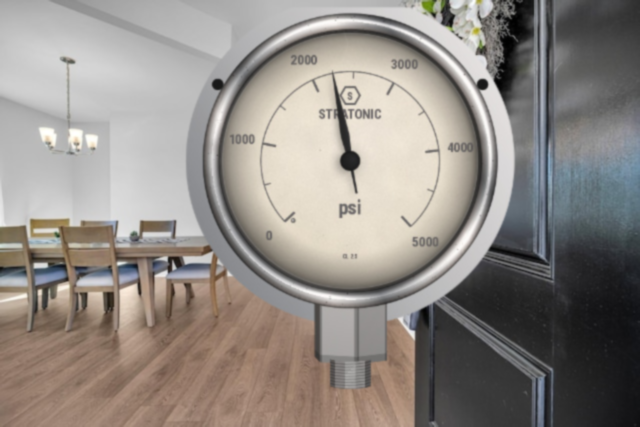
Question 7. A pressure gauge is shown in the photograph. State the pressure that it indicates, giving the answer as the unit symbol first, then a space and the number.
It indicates psi 2250
